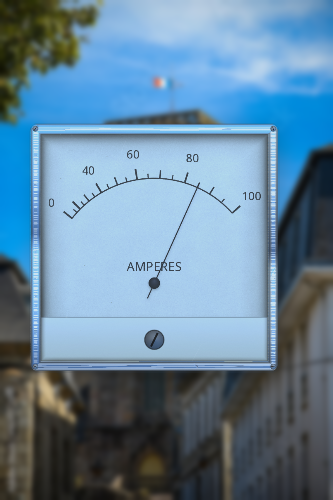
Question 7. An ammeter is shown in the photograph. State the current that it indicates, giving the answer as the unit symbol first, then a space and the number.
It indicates A 85
